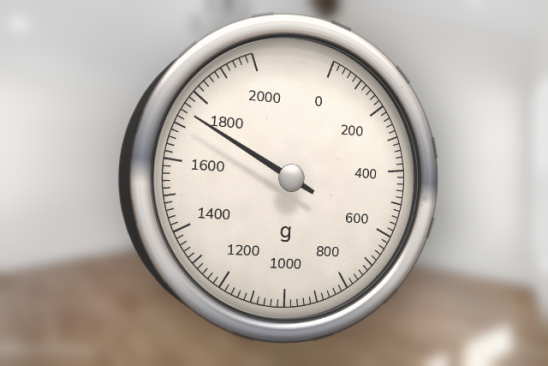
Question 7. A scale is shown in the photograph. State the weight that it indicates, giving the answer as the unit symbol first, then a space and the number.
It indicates g 1740
